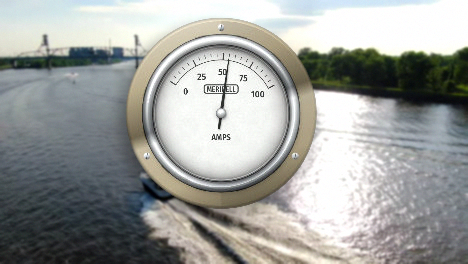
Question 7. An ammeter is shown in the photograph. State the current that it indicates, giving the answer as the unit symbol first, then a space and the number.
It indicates A 55
